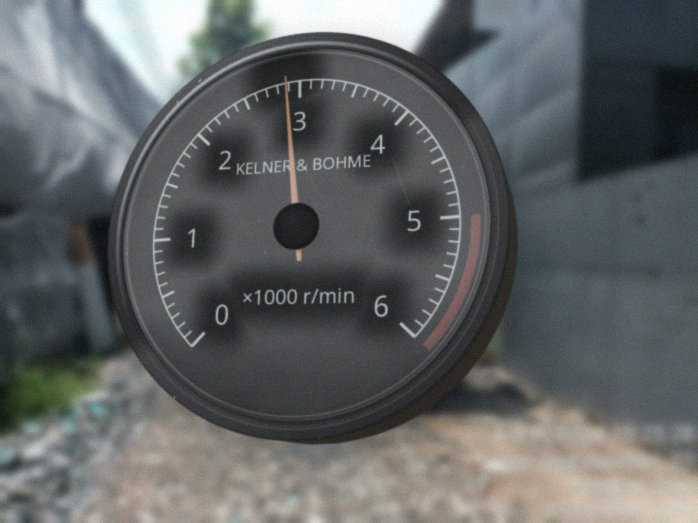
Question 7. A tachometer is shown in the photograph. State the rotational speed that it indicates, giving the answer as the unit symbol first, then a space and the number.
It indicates rpm 2900
